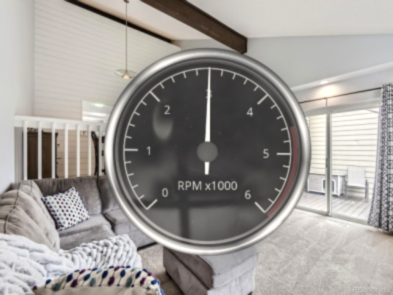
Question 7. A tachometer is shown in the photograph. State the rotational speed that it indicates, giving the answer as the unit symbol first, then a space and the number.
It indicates rpm 3000
